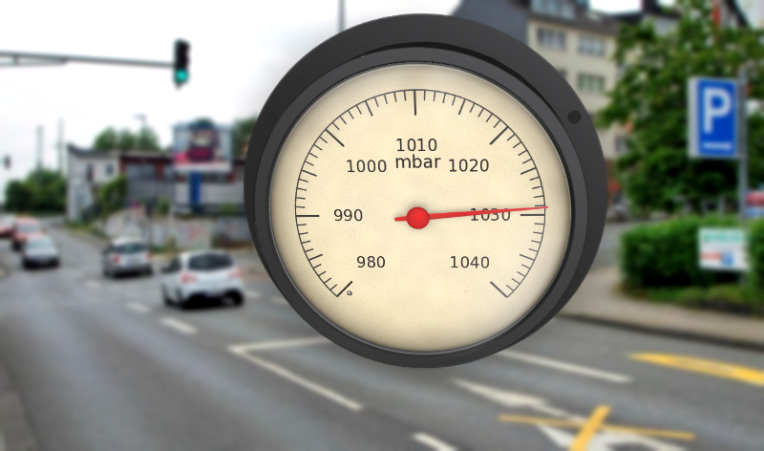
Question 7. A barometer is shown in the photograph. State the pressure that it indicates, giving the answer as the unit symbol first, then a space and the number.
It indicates mbar 1029
